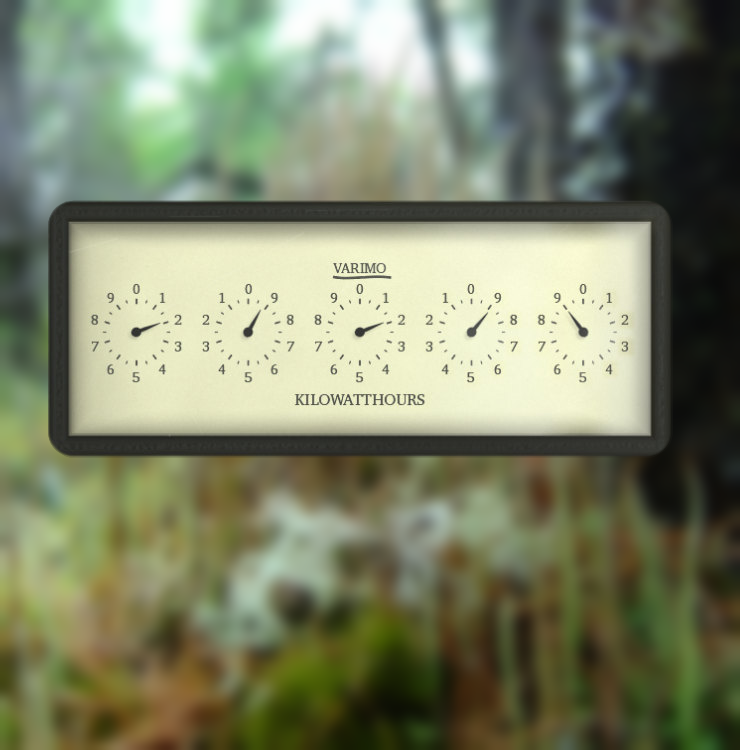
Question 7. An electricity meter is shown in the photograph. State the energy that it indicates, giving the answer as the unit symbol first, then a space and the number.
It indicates kWh 19189
